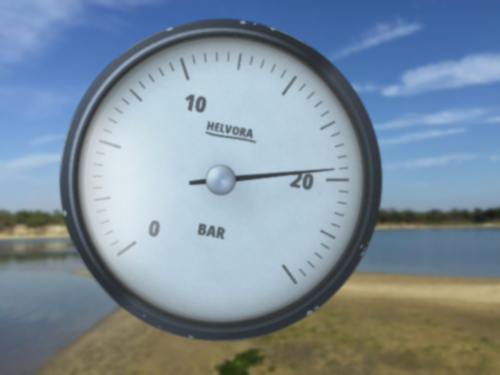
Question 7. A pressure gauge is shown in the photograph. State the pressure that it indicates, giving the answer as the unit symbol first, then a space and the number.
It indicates bar 19.5
